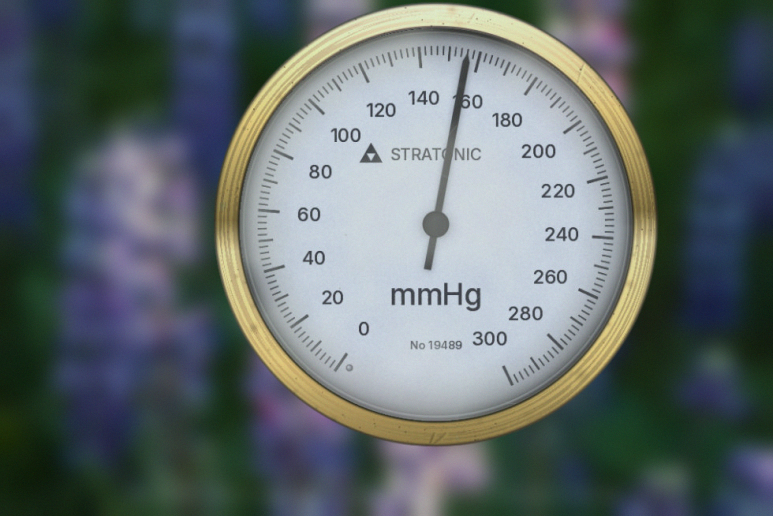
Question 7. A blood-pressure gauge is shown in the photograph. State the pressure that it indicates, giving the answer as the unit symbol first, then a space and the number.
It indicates mmHg 156
